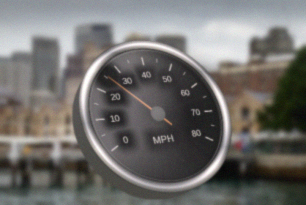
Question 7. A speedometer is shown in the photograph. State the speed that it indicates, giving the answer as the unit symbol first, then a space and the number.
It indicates mph 25
